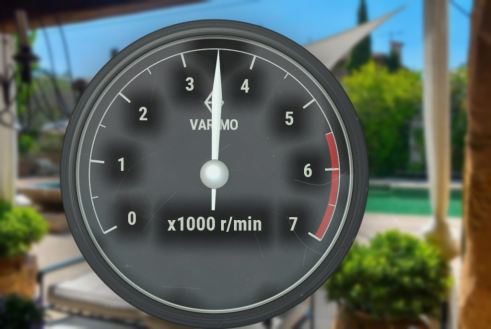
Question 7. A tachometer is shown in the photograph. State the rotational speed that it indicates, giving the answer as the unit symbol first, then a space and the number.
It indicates rpm 3500
